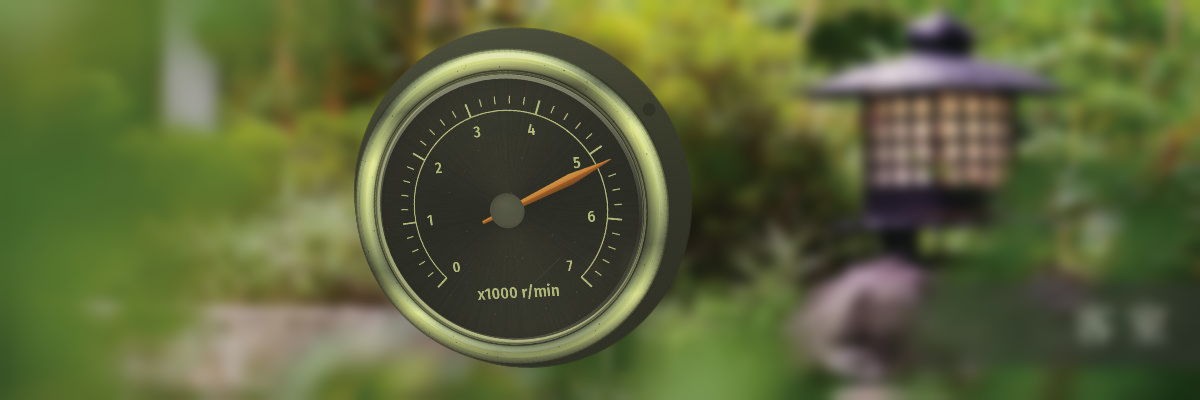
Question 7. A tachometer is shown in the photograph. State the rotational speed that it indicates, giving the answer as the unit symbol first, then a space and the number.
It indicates rpm 5200
